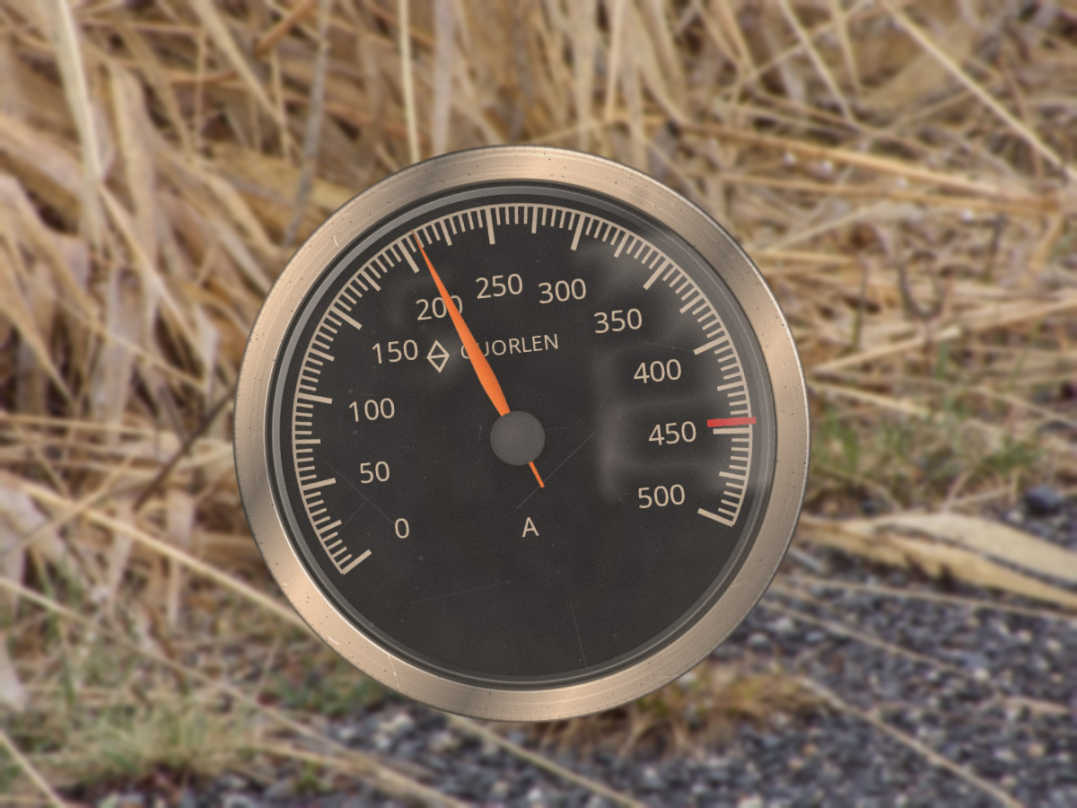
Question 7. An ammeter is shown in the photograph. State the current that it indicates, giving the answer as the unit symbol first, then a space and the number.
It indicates A 210
